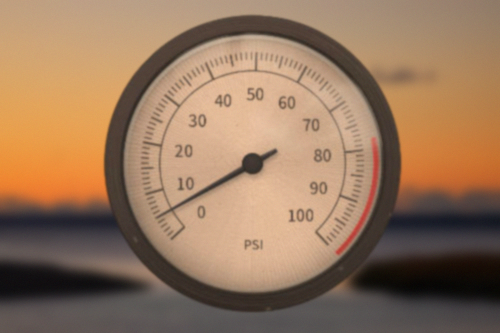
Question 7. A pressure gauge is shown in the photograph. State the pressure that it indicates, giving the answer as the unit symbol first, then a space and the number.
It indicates psi 5
